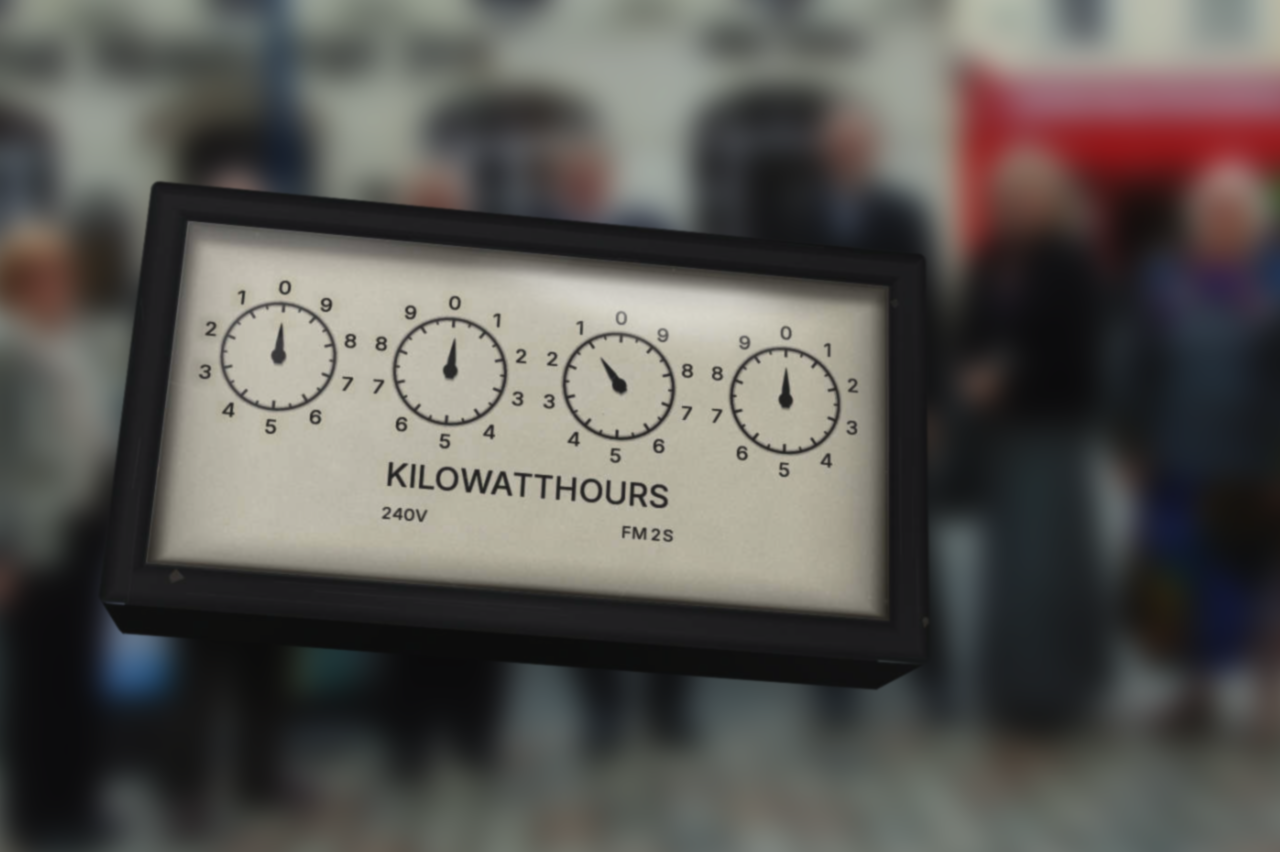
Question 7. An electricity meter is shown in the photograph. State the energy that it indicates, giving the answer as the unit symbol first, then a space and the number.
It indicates kWh 10
